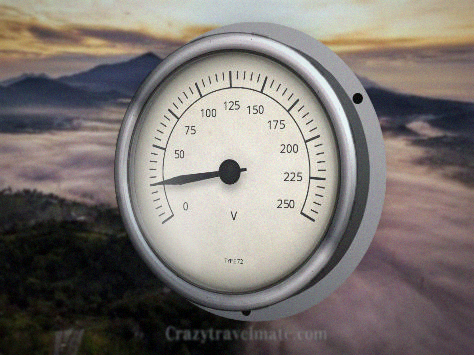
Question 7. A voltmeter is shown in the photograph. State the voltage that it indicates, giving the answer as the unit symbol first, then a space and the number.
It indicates V 25
